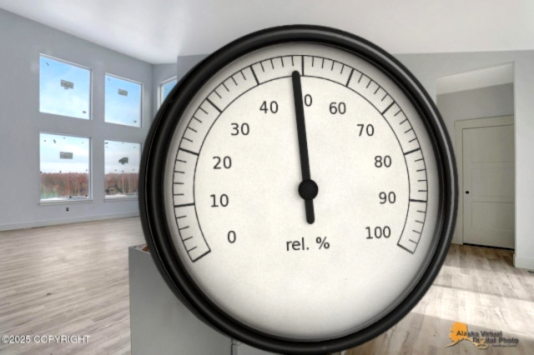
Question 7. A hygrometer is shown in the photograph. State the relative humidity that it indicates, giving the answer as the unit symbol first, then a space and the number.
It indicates % 48
